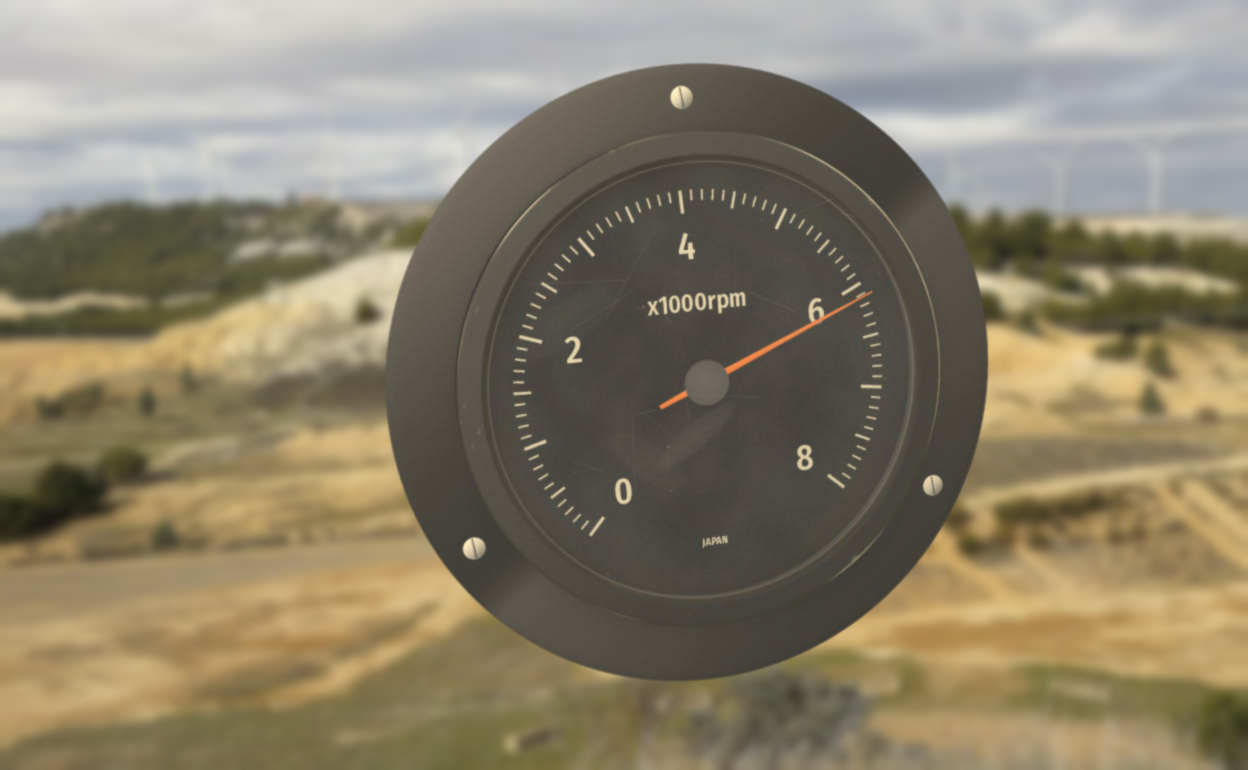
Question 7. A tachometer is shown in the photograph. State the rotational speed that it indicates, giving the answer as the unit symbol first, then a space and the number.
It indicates rpm 6100
